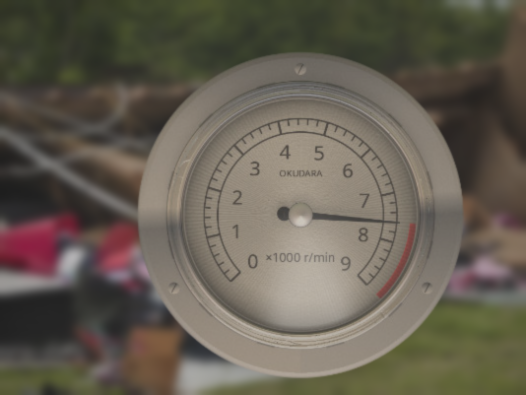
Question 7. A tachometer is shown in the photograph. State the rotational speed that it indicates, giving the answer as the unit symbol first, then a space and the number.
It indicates rpm 7600
